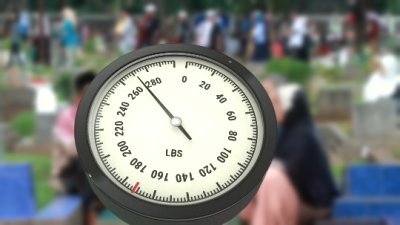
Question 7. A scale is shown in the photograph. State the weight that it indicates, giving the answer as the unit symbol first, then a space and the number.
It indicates lb 270
